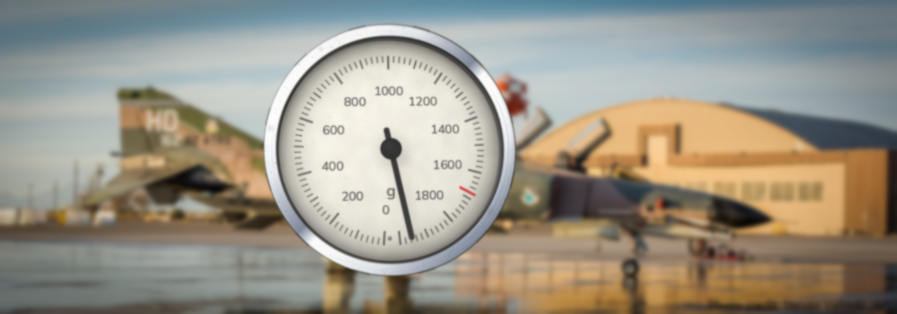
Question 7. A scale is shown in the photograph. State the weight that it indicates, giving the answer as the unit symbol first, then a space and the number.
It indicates g 1960
